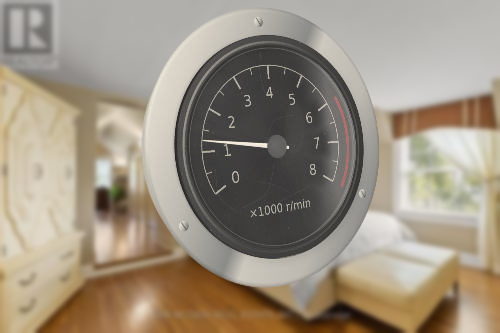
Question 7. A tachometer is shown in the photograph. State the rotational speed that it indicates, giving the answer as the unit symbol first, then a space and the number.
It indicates rpm 1250
